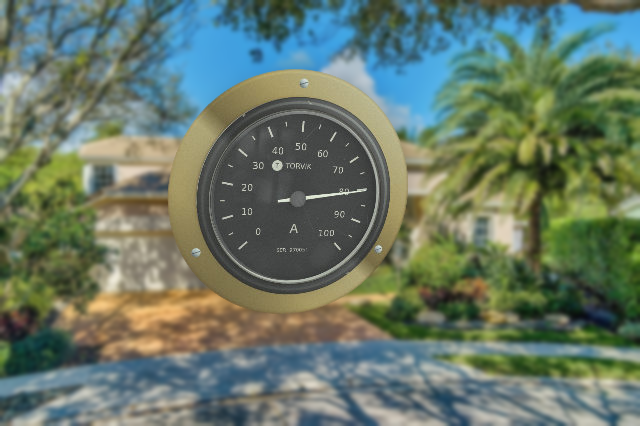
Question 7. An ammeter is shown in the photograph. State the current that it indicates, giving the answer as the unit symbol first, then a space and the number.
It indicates A 80
